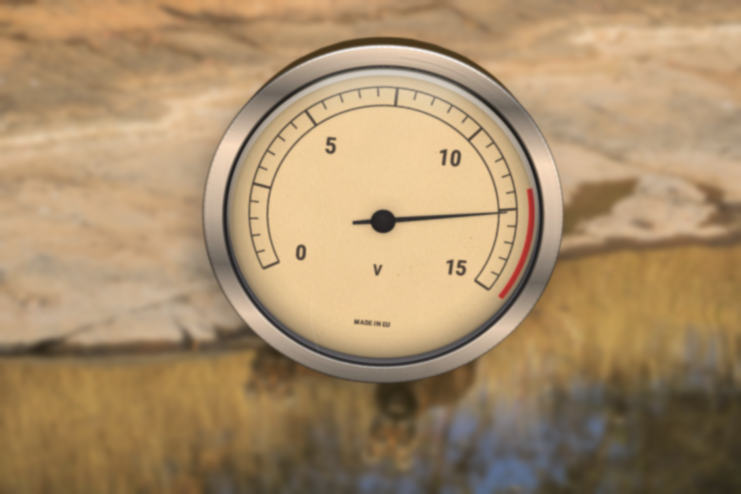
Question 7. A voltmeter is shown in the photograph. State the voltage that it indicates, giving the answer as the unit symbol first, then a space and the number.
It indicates V 12.5
